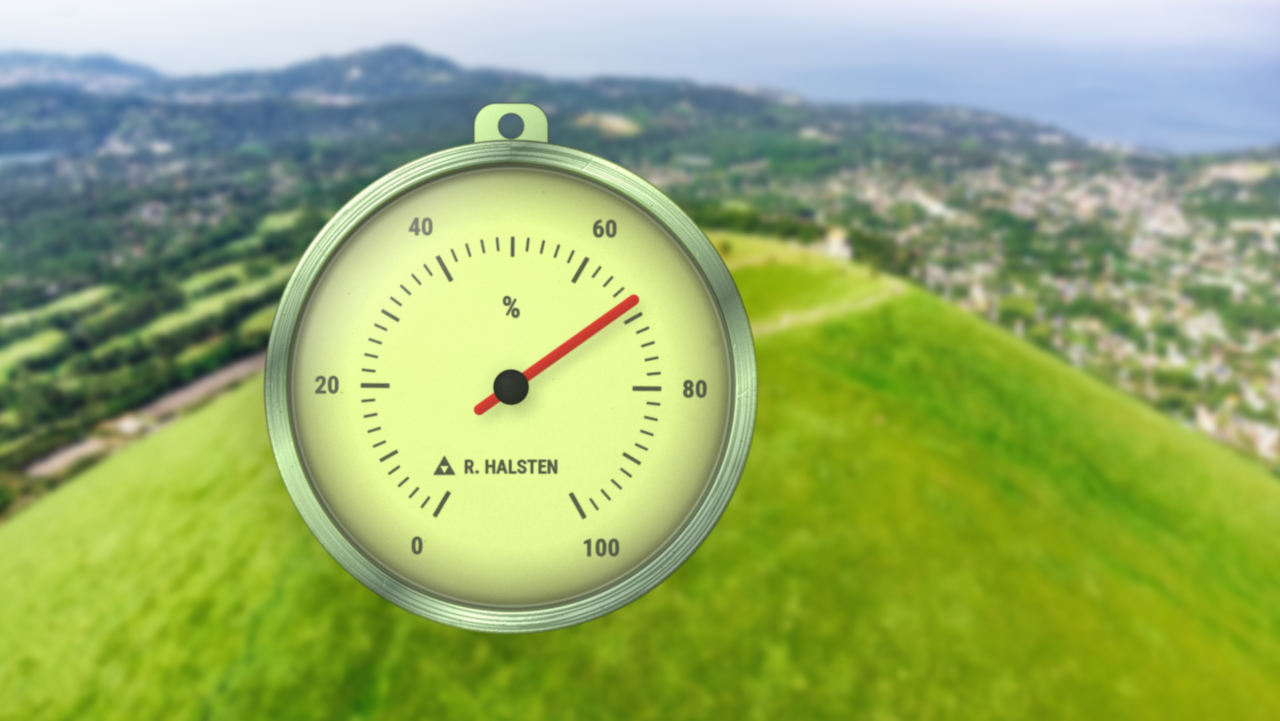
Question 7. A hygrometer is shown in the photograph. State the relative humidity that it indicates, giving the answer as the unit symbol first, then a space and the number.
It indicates % 68
